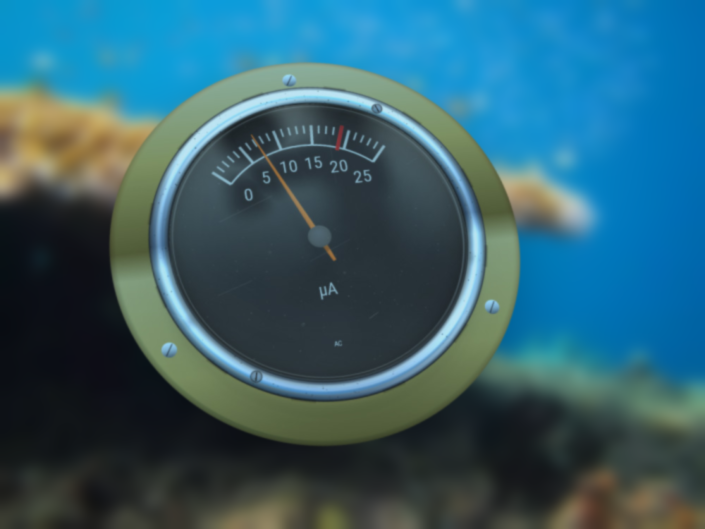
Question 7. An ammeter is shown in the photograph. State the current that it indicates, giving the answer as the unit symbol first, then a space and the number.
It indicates µA 7
